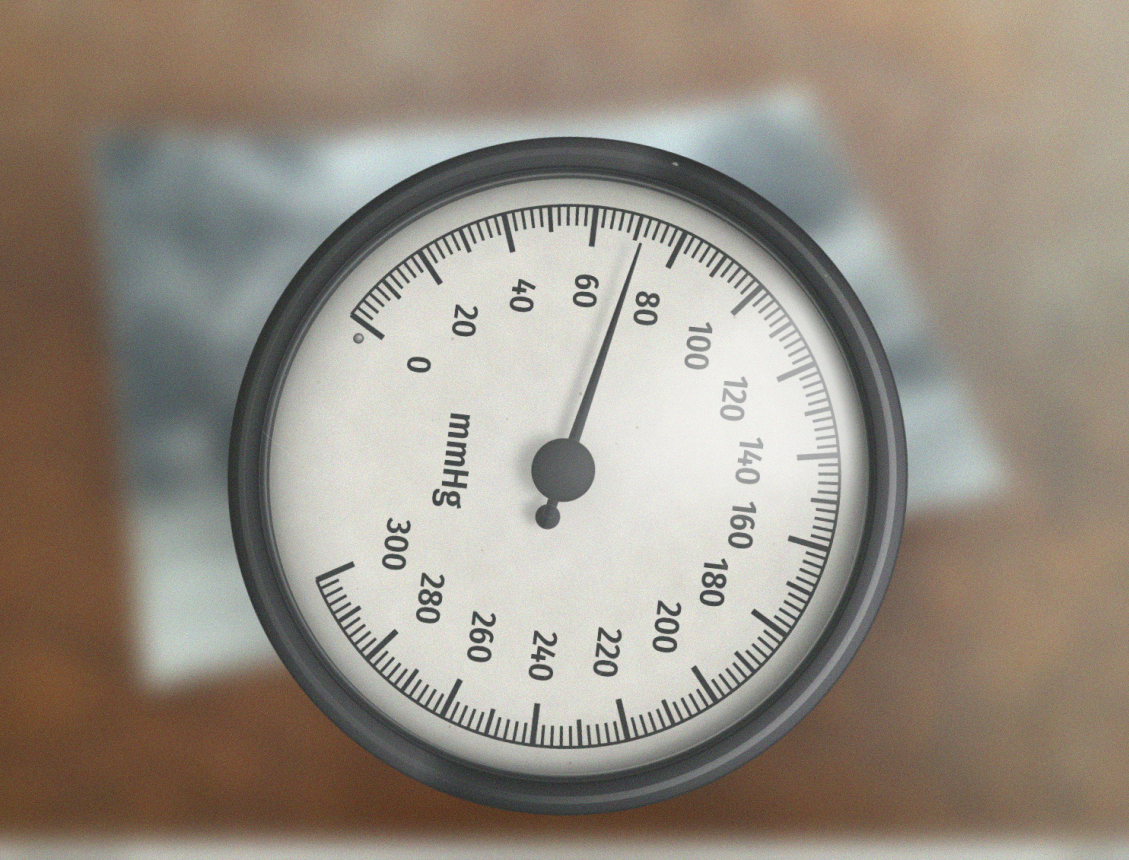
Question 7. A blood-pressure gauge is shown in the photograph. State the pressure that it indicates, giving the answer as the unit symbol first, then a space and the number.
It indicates mmHg 72
